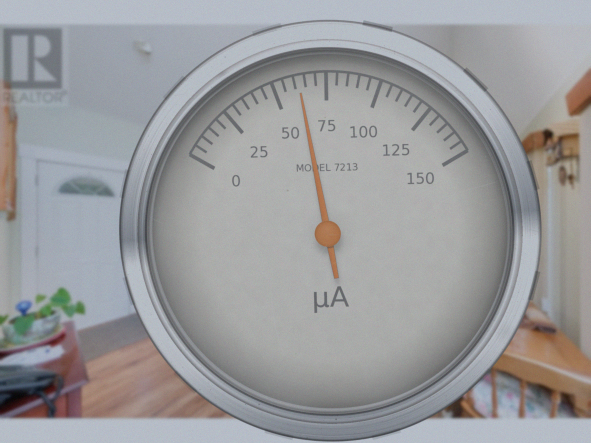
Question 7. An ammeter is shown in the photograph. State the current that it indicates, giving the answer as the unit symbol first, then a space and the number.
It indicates µA 62.5
